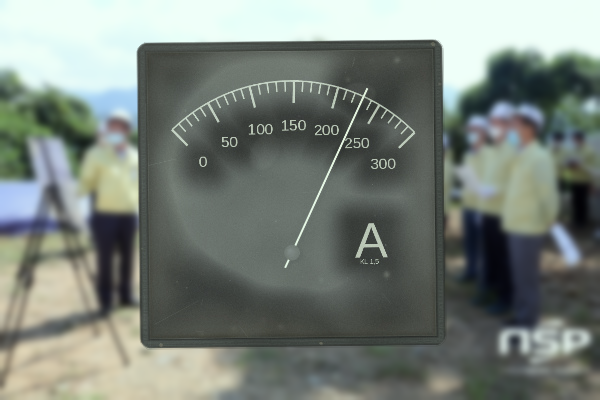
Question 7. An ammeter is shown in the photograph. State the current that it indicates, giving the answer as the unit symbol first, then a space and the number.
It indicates A 230
